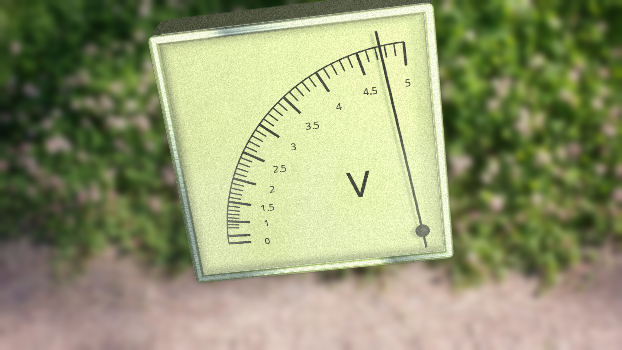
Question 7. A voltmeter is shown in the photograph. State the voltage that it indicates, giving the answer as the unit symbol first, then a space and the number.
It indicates V 4.75
